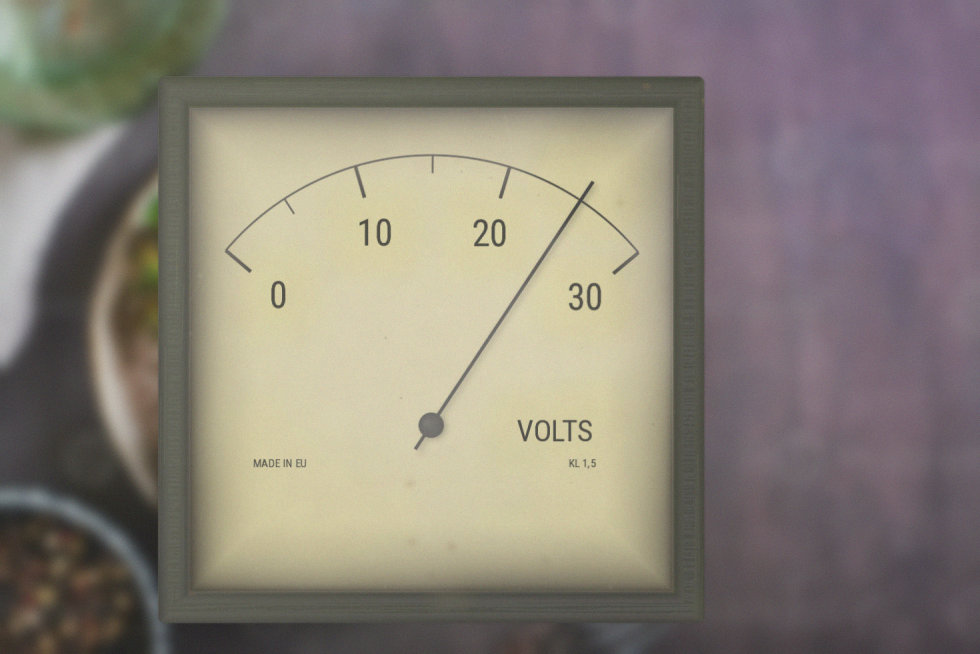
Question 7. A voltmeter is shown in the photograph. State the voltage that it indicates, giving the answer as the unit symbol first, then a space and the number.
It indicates V 25
